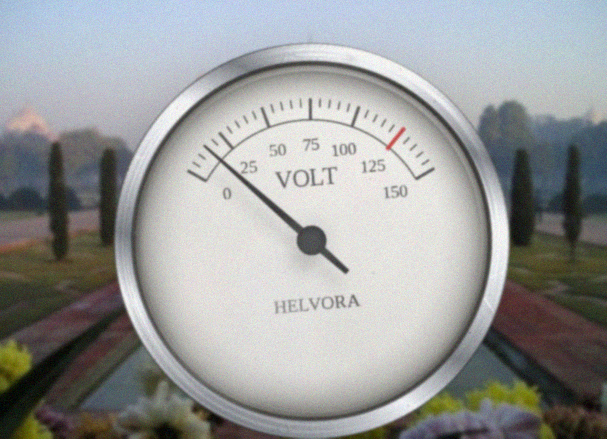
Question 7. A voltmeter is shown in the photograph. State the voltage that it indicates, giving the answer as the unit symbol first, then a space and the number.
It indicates V 15
